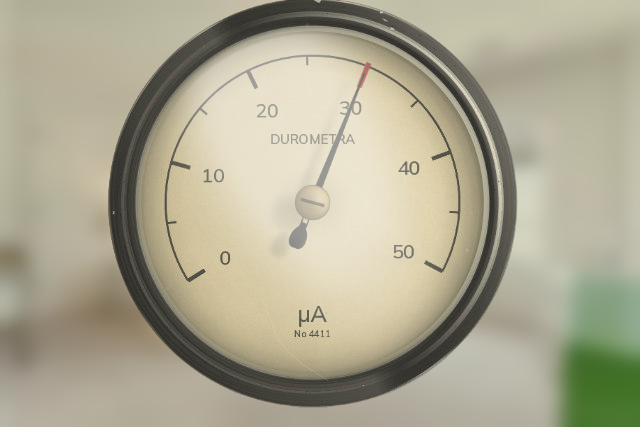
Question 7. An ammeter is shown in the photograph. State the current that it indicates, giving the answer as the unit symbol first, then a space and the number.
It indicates µA 30
